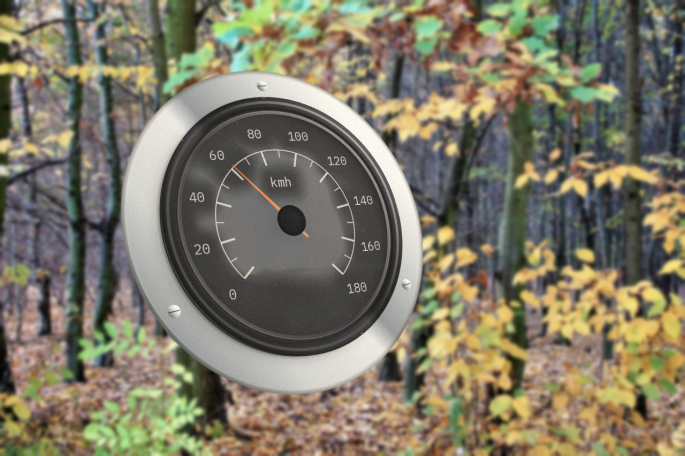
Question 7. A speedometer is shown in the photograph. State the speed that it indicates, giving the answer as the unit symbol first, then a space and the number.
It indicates km/h 60
